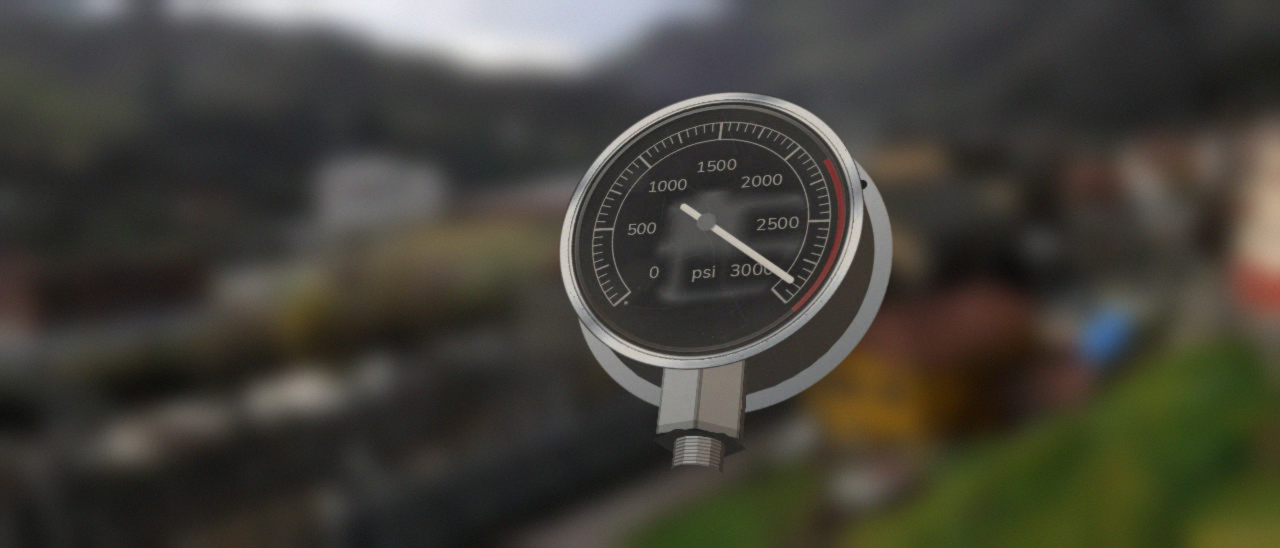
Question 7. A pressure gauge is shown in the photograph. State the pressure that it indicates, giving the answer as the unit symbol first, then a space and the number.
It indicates psi 2900
